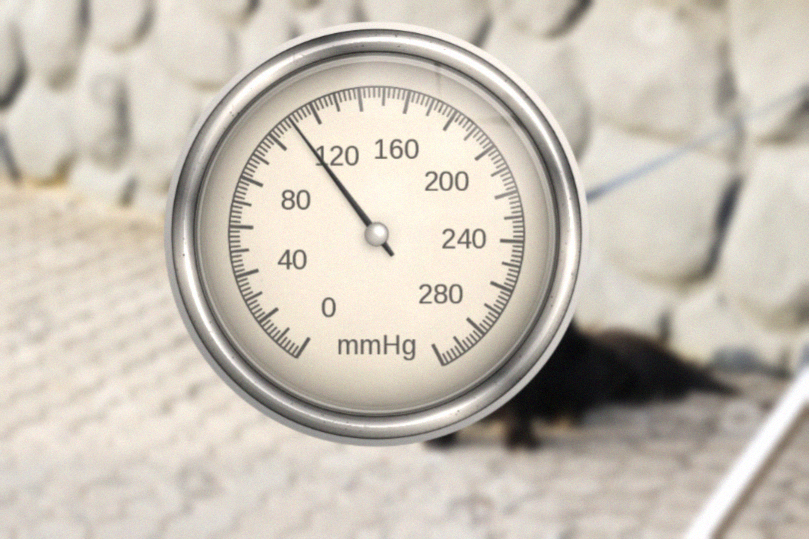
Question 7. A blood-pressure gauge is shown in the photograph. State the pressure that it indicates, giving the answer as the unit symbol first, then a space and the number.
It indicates mmHg 110
